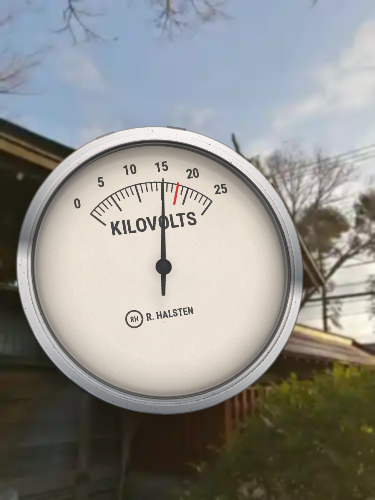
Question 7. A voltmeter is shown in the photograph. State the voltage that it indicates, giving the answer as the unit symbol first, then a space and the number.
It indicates kV 15
